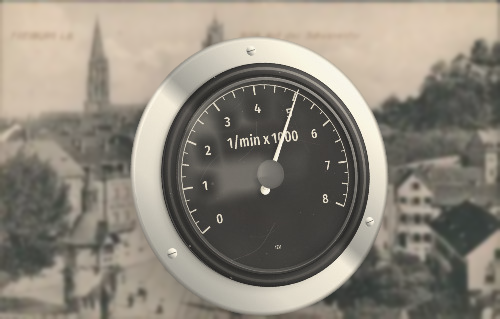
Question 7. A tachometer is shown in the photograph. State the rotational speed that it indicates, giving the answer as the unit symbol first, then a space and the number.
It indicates rpm 5000
